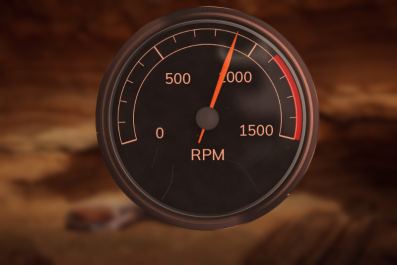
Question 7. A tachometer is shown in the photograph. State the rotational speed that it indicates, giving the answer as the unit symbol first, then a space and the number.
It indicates rpm 900
